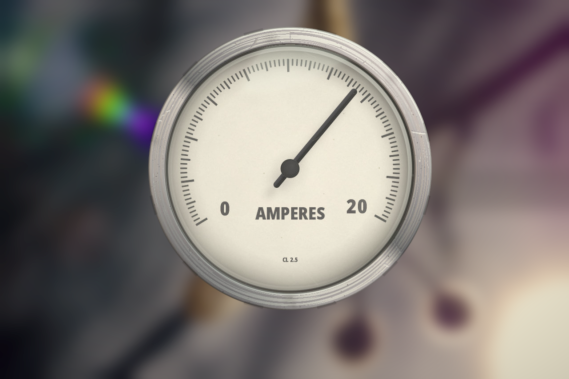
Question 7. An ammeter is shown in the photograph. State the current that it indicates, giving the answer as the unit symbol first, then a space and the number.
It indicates A 13.4
